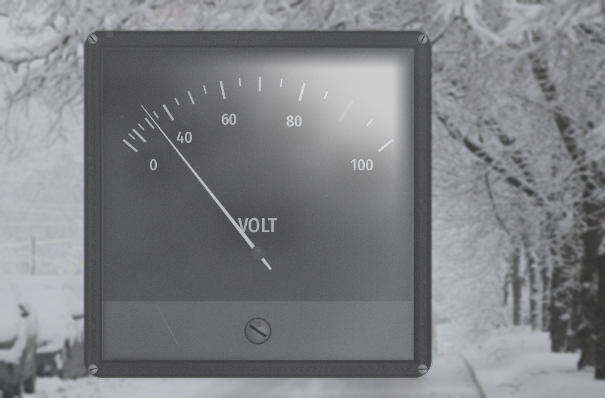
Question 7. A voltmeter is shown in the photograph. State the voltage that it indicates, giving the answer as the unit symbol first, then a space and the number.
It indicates V 32.5
